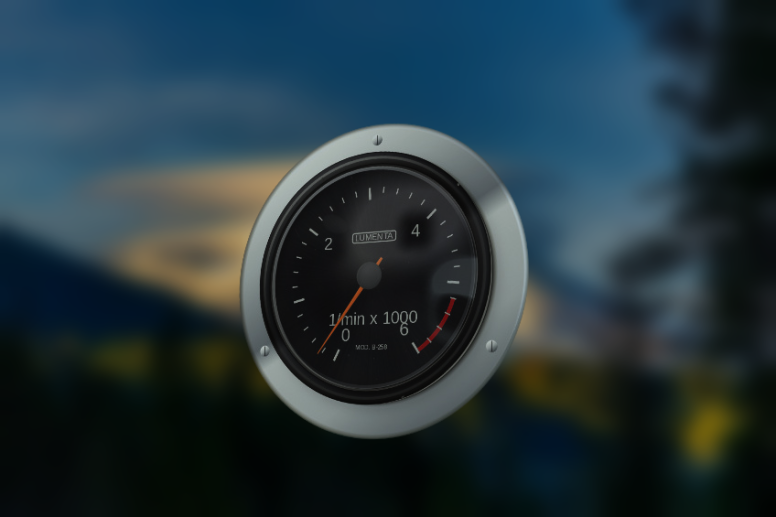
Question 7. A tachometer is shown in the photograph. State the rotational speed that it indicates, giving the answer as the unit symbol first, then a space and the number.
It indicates rpm 200
